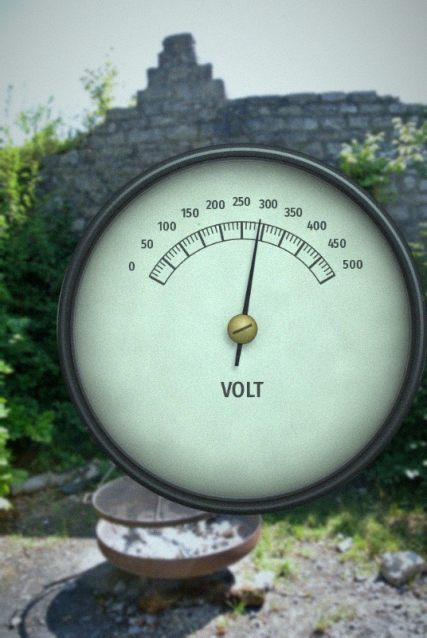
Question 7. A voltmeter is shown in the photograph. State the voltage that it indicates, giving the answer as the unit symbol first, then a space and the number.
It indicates V 290
